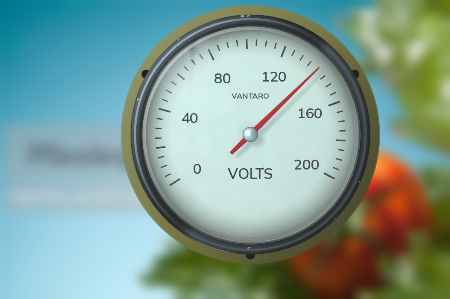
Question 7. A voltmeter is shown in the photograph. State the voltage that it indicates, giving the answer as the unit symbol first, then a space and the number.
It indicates V 140
